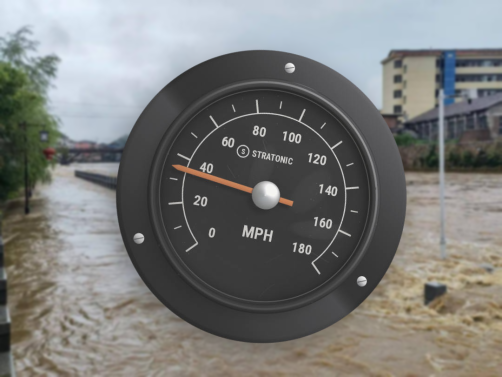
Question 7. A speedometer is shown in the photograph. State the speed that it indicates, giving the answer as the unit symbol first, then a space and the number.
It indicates mph 35
